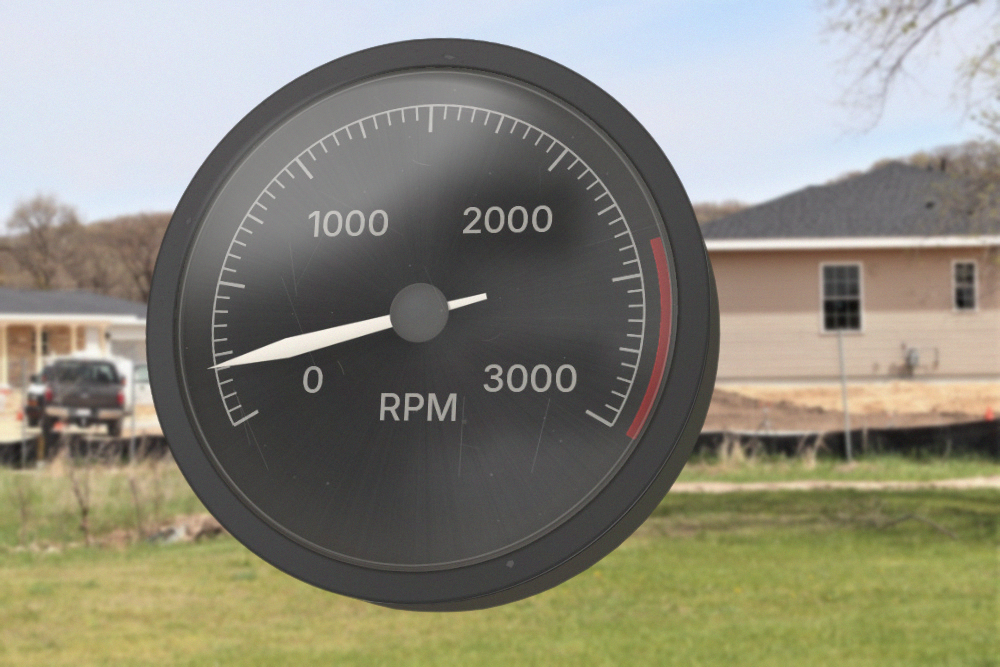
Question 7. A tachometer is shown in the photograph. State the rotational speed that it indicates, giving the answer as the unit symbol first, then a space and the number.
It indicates rpm 200
